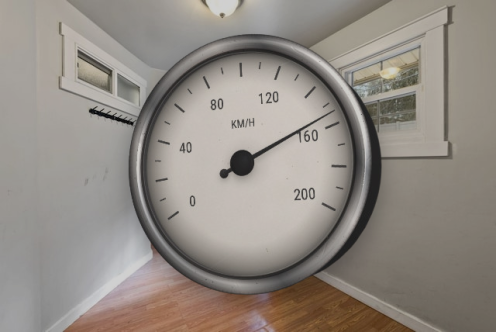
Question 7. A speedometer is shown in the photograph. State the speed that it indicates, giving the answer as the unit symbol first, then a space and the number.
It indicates km/h 155
